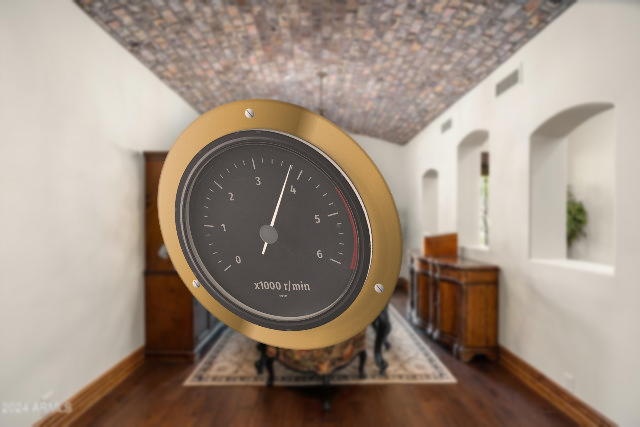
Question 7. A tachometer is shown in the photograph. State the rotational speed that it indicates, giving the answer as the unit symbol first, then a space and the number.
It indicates rpm 3800
